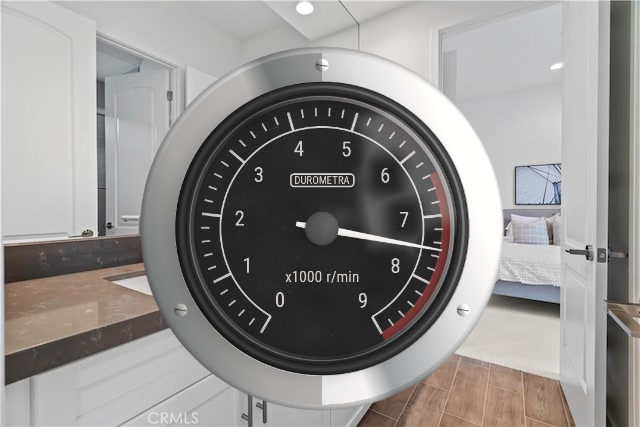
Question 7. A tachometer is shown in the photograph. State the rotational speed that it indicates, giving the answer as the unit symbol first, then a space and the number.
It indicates rpm 7500
